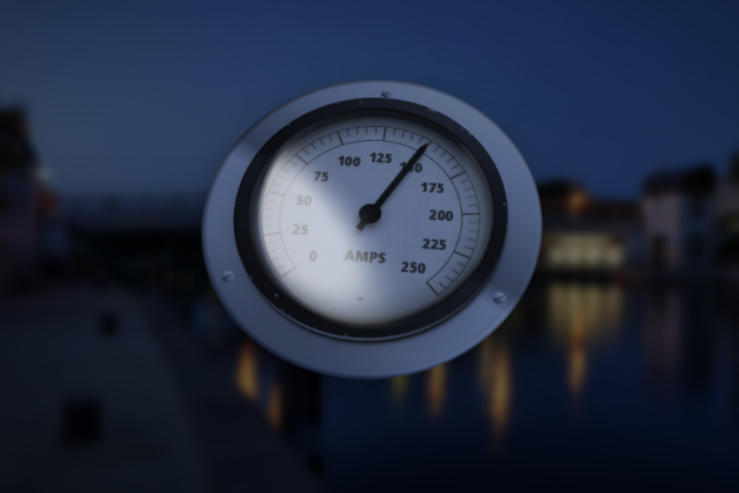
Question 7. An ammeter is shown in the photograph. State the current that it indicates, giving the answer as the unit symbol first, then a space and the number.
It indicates A 150
